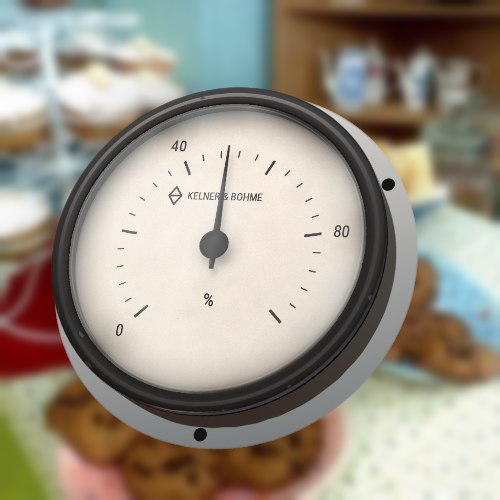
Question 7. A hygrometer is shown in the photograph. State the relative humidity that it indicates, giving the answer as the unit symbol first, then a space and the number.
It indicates % 50
